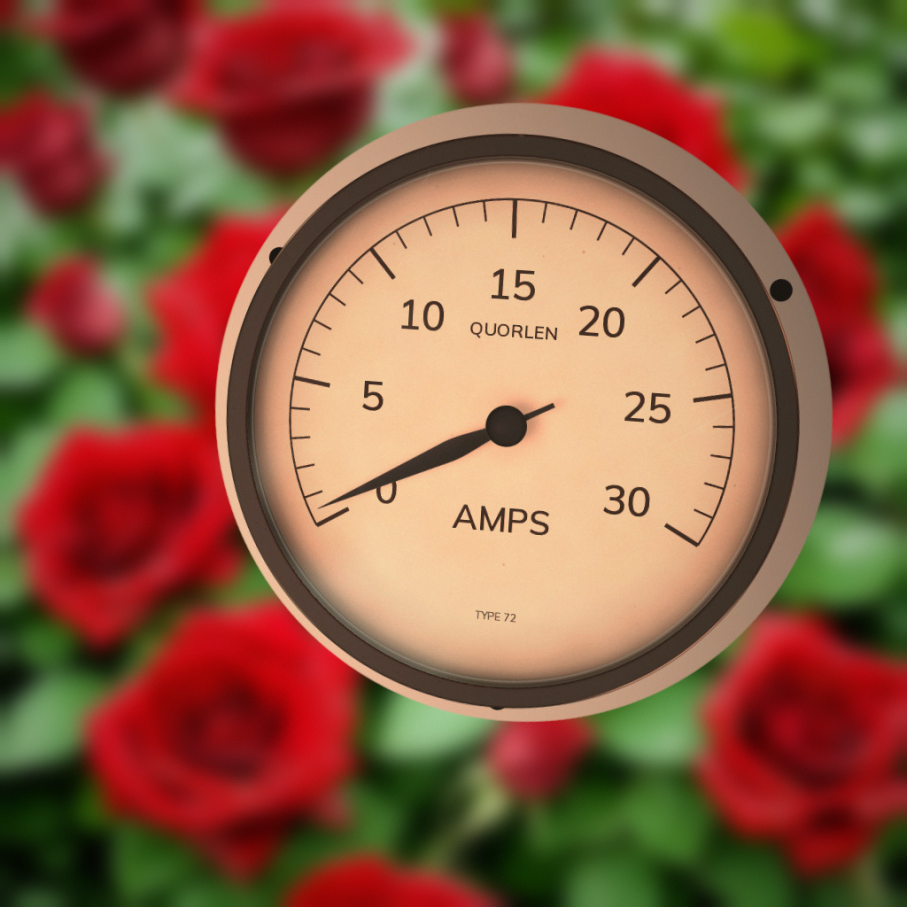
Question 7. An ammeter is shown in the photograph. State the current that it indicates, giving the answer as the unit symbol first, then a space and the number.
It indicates A 0.5
